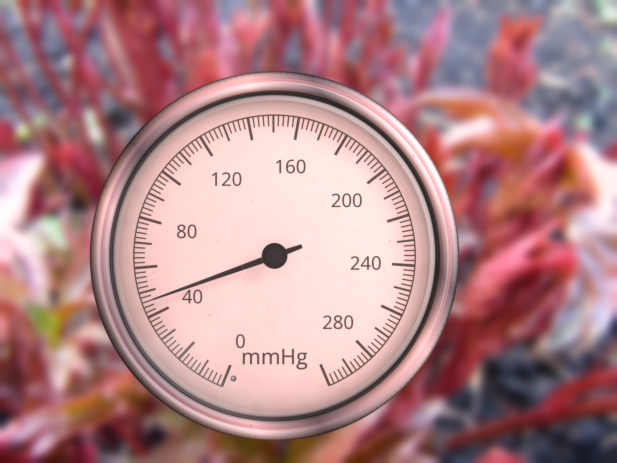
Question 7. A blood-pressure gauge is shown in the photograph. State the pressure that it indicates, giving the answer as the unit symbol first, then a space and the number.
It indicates mmHg 46
